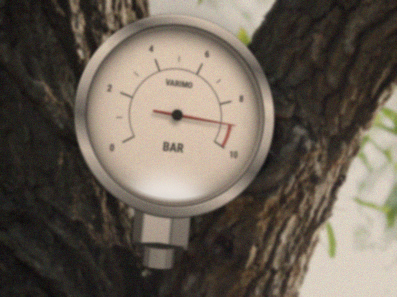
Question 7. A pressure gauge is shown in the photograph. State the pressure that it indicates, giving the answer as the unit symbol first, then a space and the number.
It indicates bar 9
